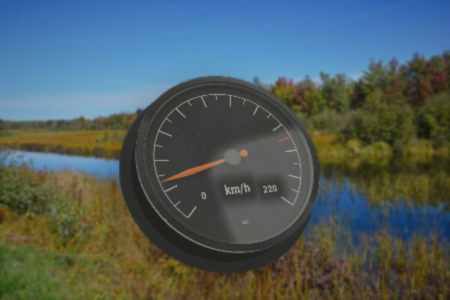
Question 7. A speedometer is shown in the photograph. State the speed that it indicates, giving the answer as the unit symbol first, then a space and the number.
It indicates km/h 25
